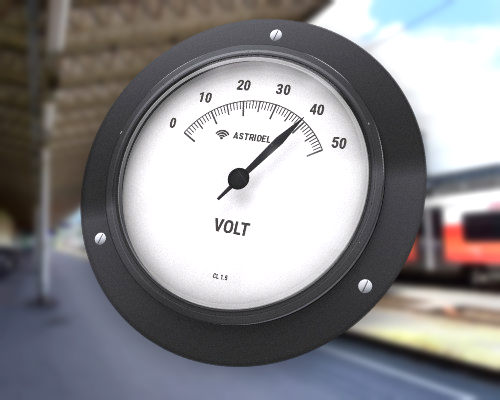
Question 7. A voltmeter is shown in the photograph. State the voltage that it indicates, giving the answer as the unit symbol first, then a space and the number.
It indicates V 40
